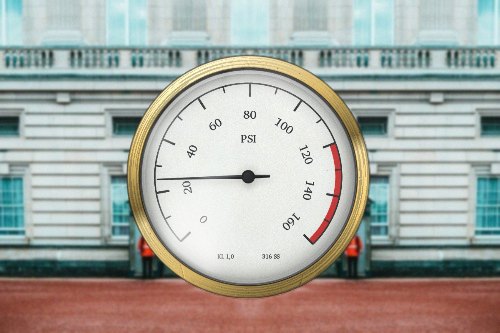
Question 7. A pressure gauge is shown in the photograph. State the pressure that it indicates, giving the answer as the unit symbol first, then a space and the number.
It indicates psi 25
